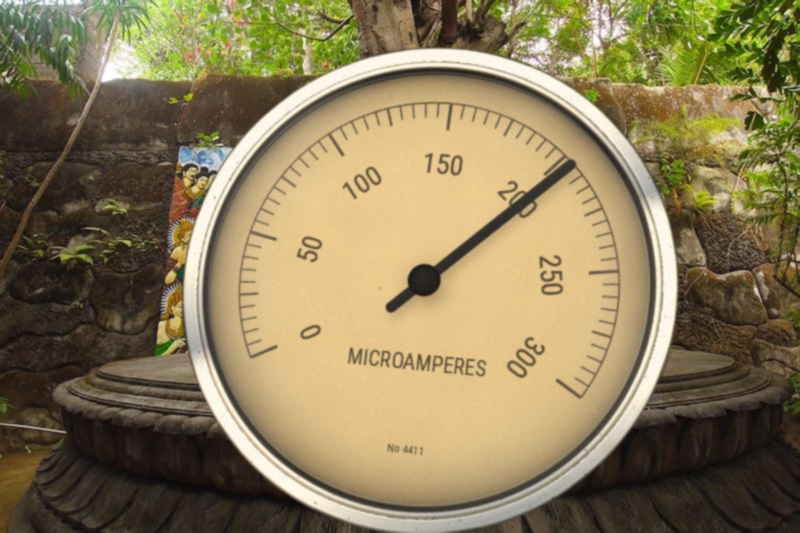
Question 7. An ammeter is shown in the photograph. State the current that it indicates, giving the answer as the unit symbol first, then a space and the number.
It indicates µA 205
